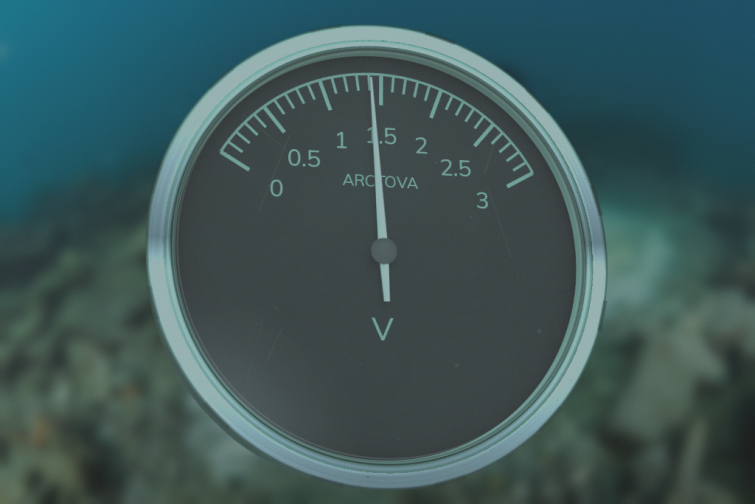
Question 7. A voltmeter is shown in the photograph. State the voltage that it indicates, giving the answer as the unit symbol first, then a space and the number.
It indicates V 1.4
